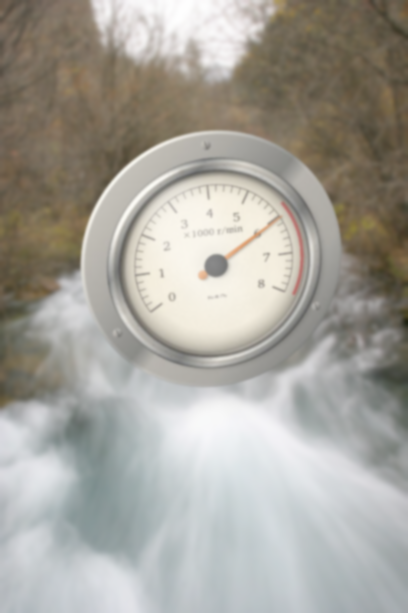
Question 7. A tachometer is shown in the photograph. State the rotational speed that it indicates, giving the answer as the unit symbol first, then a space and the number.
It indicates rpm 6000
